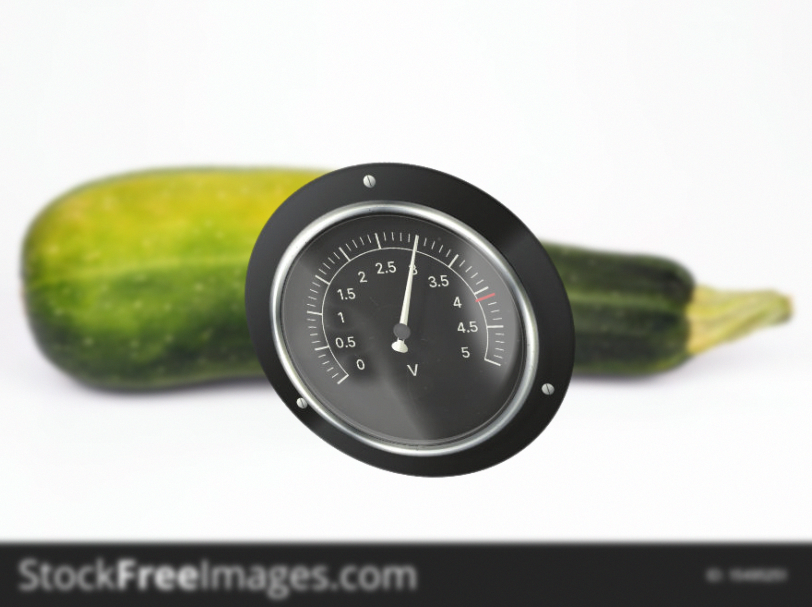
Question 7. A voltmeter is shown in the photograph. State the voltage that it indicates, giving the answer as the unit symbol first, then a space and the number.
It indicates V 3
